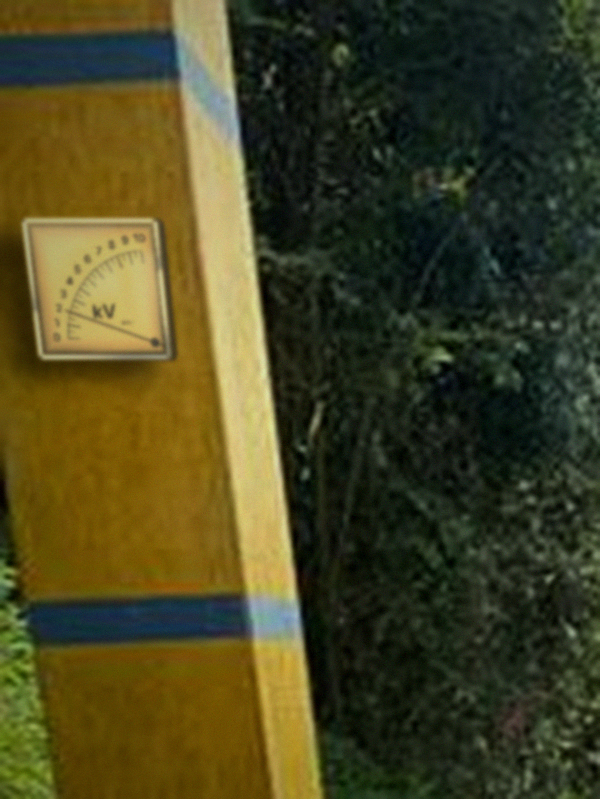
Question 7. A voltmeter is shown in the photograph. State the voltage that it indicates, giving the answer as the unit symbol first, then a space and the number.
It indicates kV 2
